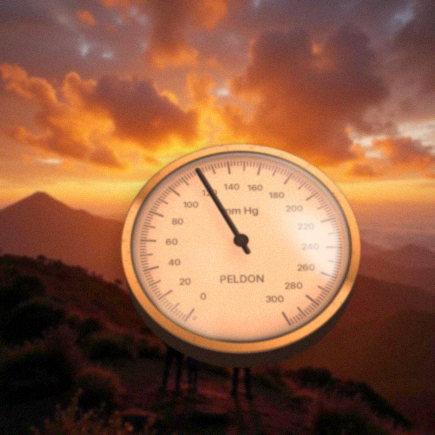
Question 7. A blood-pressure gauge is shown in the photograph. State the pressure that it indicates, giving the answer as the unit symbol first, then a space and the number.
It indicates mmHg 120
